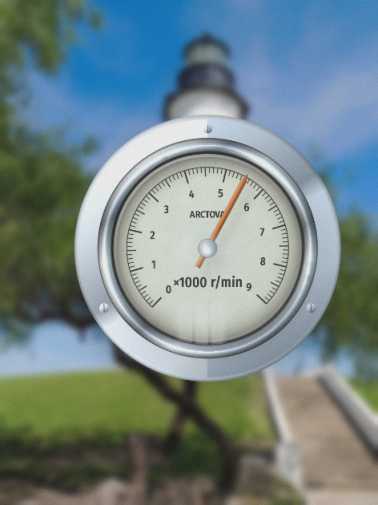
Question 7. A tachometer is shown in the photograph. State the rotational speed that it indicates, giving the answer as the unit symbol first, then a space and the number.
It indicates rpm 5500
